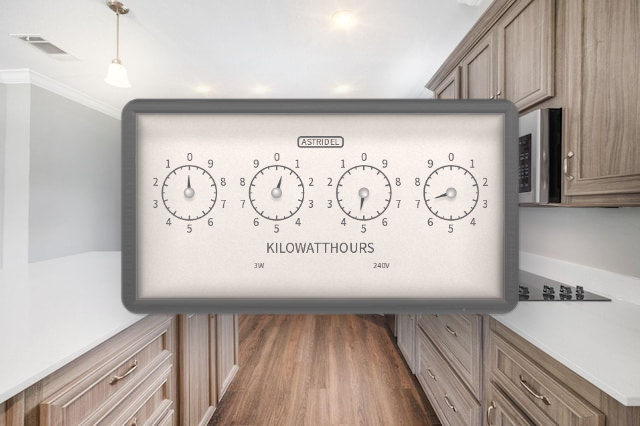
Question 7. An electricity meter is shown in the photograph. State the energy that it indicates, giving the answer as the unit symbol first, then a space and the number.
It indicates kWh 47
